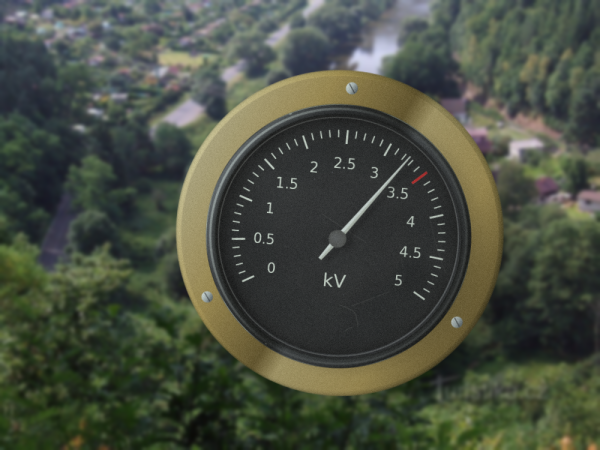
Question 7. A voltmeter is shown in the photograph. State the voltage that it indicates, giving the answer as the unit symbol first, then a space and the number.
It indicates kV 3.25
